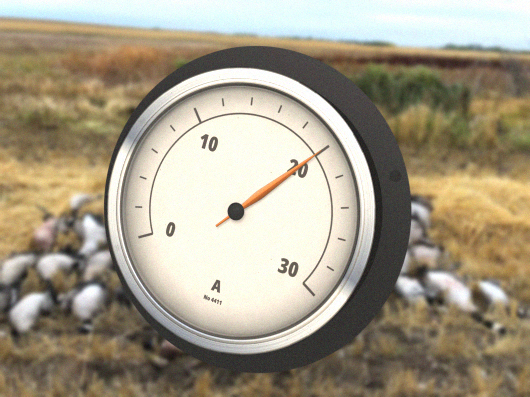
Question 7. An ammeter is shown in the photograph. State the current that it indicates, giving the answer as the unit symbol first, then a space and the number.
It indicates A 20
